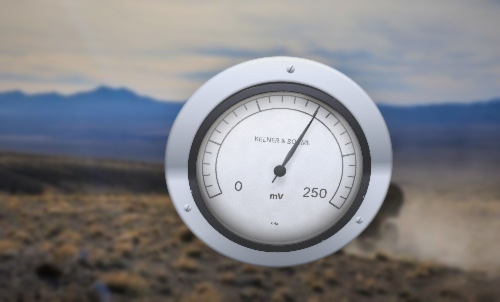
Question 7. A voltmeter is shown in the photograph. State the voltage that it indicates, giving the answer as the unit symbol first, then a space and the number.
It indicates mV 150
